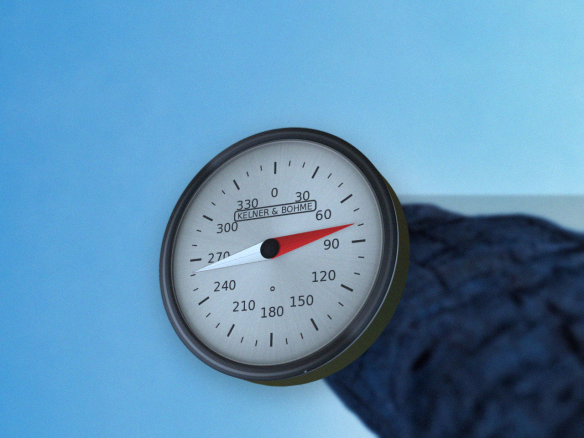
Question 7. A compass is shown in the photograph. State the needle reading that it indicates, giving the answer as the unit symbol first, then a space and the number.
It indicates ° 80
